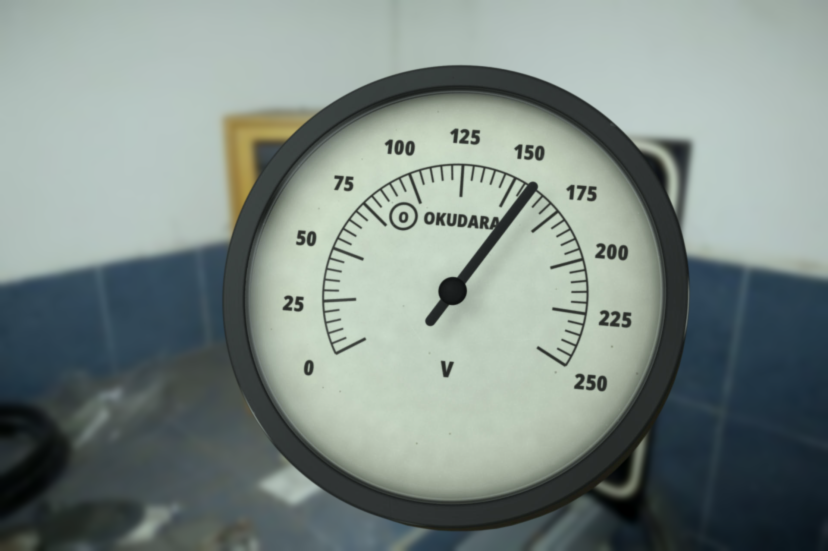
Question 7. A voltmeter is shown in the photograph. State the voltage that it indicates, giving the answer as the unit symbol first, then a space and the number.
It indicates V 160
